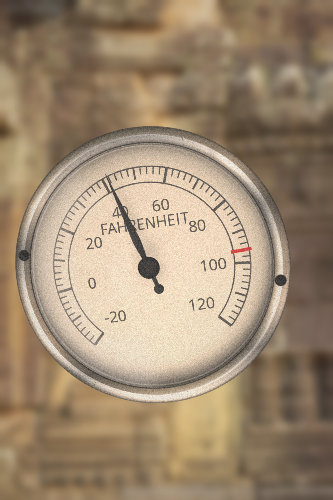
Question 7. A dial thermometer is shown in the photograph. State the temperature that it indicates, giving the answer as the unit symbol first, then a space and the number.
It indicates °F 42
